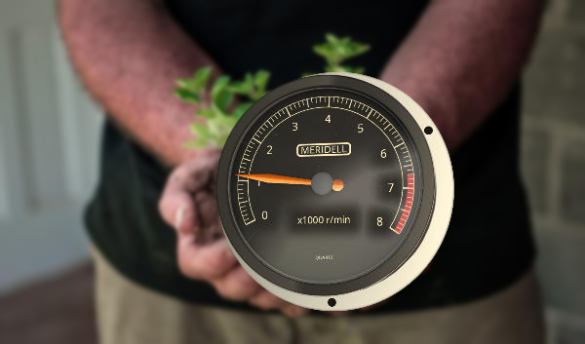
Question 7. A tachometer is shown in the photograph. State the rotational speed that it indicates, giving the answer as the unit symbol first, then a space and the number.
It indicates rpm 1100
